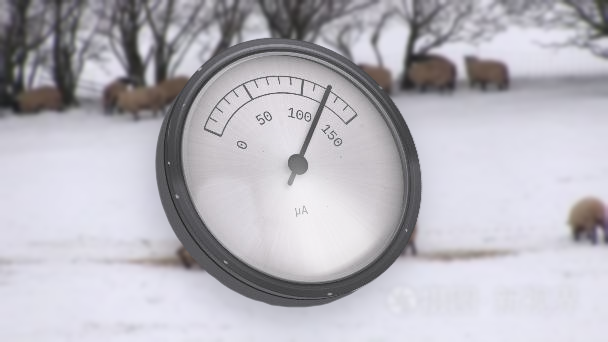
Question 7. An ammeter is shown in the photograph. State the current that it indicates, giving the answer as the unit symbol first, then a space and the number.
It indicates µA 120
